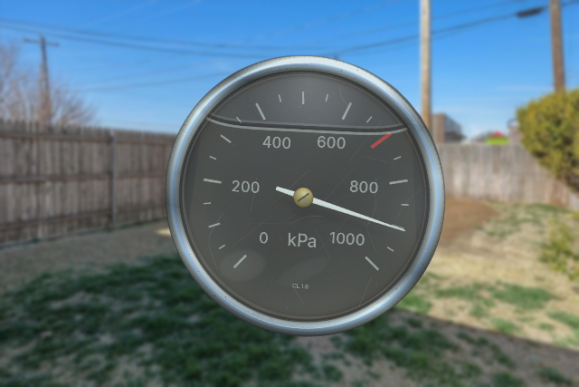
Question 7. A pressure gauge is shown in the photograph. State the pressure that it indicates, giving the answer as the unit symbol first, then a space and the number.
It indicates kPa 900
